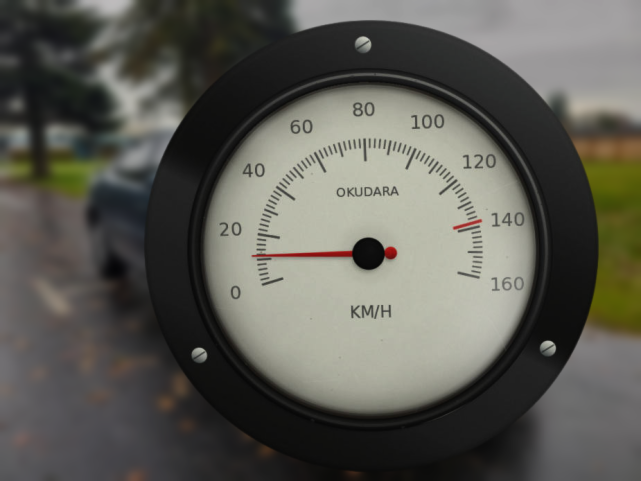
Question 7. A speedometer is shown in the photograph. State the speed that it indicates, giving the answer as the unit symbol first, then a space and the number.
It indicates km/h 12
